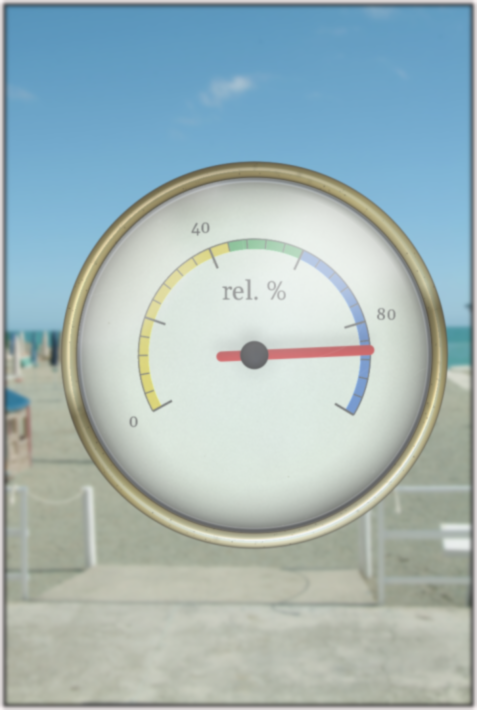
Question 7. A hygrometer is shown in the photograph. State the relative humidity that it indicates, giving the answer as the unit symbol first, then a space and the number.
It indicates % 86
